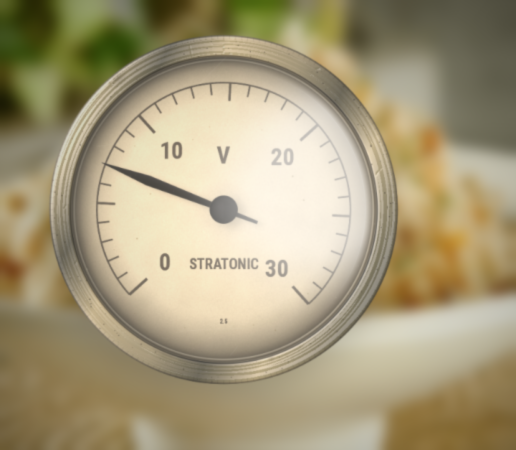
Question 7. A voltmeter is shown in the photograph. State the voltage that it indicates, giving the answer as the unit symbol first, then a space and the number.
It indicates V 7
